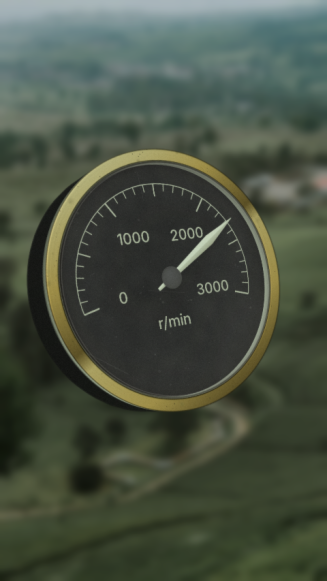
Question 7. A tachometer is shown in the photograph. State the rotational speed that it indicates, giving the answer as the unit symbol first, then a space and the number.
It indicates rpm 2300
